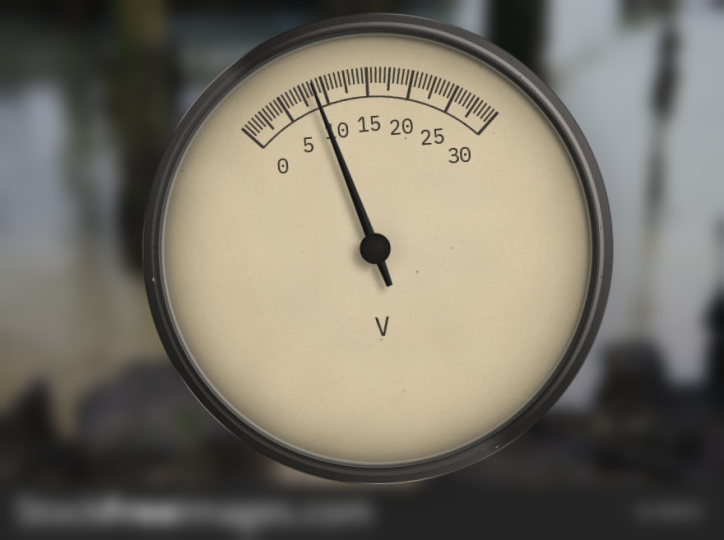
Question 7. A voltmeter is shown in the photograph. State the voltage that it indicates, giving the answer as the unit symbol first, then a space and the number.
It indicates V 9
